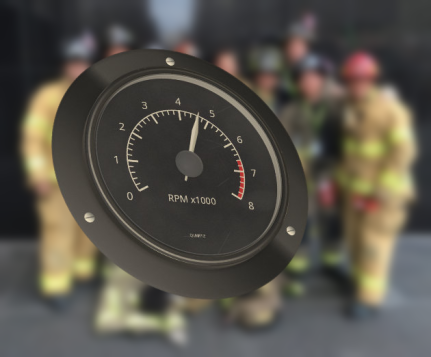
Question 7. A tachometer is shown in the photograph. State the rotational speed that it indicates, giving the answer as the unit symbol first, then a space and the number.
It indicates rpm 4600
